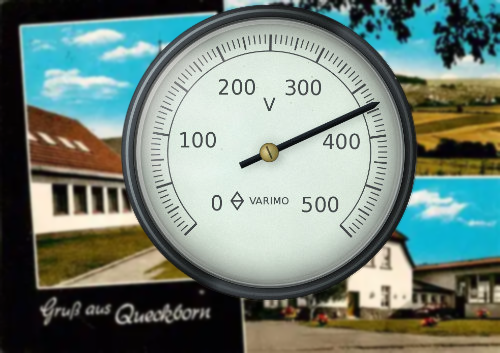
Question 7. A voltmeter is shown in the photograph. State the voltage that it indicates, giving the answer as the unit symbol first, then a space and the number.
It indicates V 370
